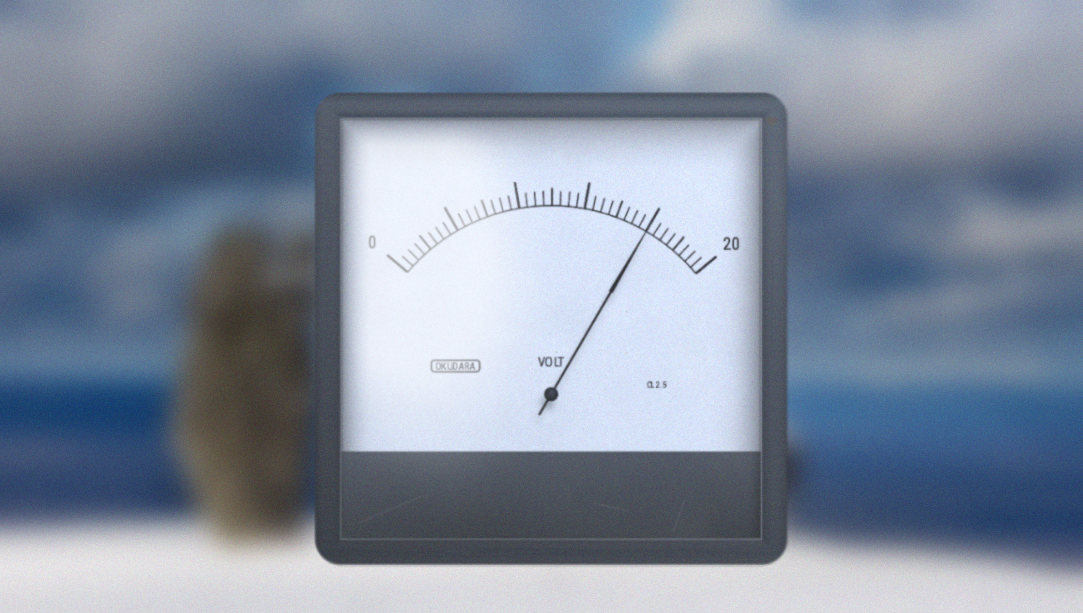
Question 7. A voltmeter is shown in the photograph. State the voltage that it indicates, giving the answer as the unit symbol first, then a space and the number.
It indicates V 16
